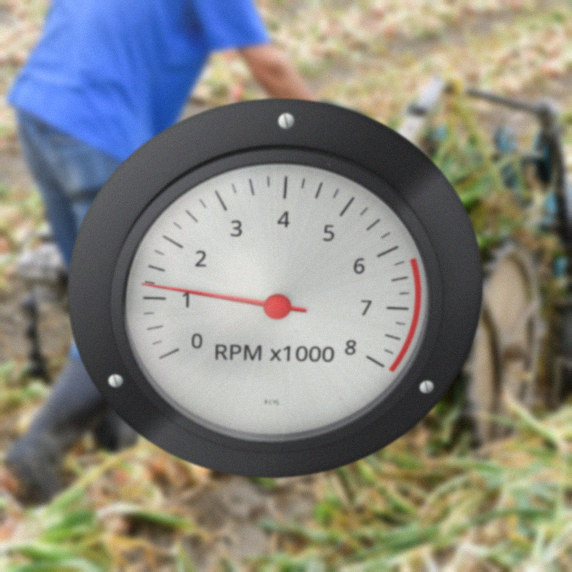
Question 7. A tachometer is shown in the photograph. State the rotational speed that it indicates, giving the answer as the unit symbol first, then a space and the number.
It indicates rpm 1250
